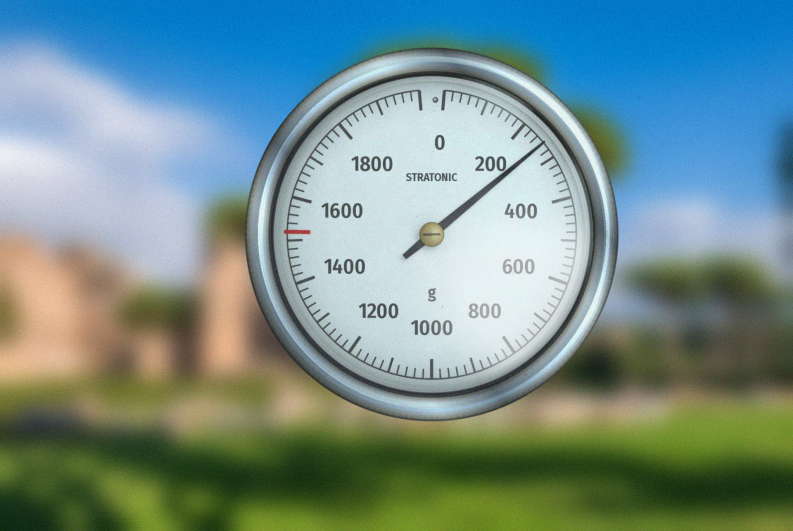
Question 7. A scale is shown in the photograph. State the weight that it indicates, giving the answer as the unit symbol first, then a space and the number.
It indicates g 260
